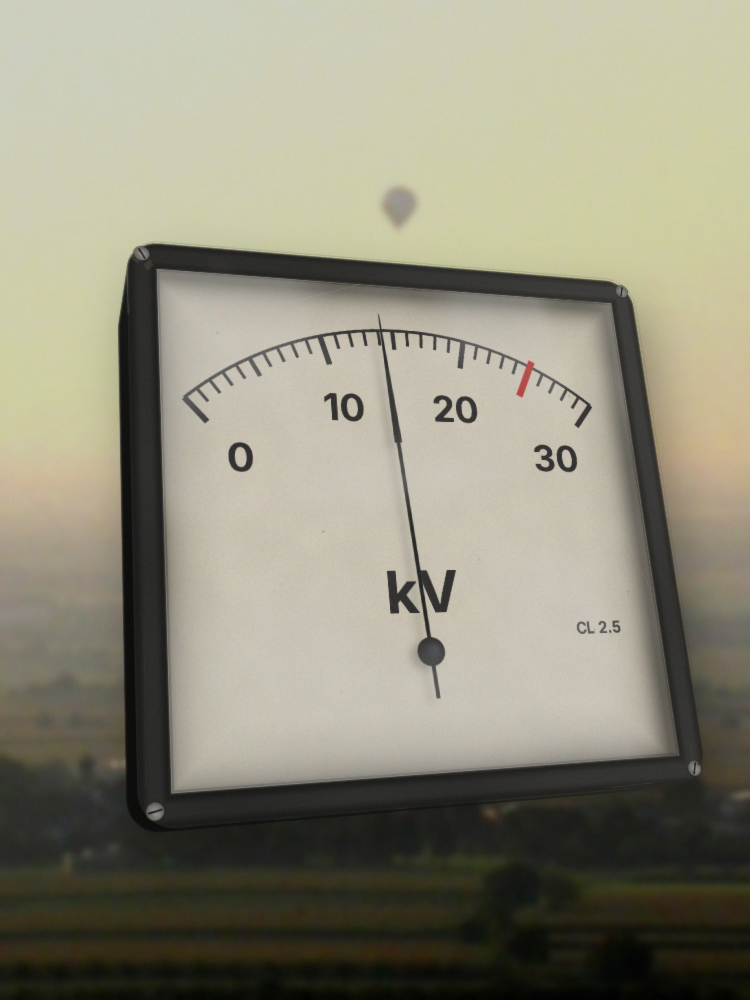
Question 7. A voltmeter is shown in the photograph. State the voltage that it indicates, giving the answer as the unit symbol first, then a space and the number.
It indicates kV 14
